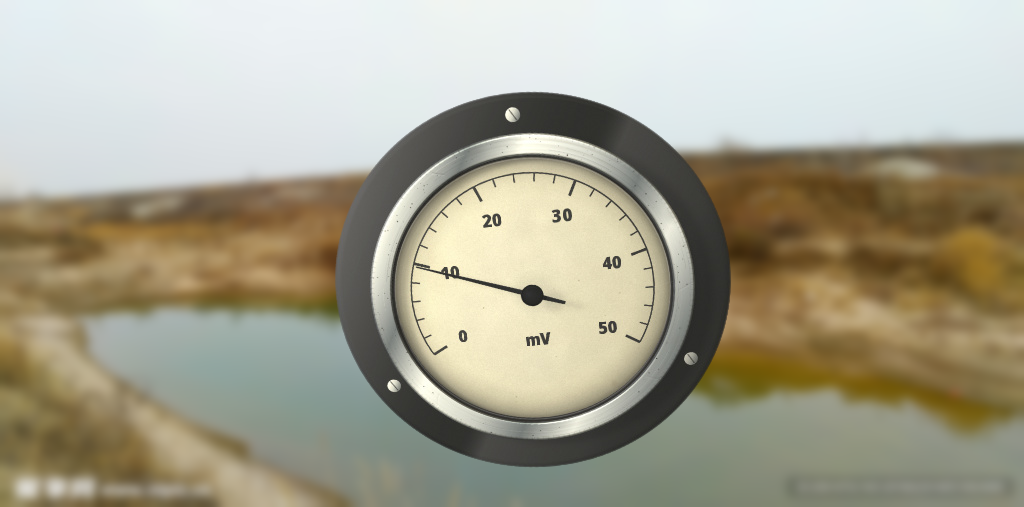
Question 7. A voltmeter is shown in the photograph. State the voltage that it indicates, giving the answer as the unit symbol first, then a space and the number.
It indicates mV 10
